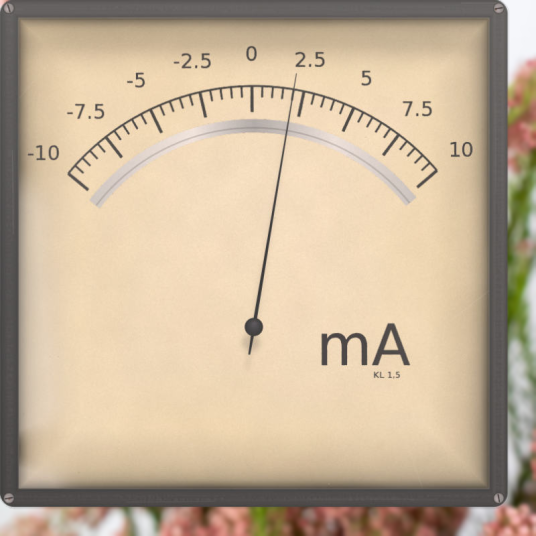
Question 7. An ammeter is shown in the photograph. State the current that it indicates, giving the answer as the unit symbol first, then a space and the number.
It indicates mA 2
